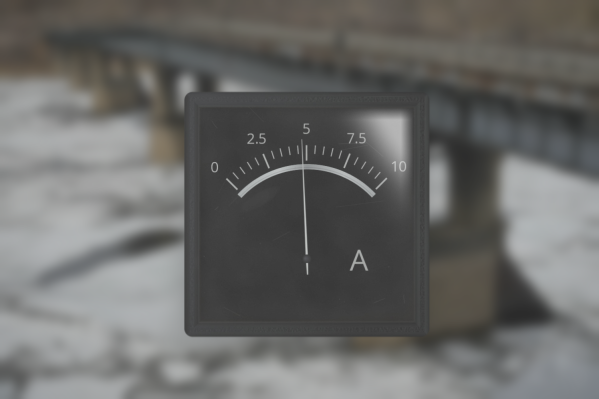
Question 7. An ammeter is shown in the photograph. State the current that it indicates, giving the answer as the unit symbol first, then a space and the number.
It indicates A 4.75
